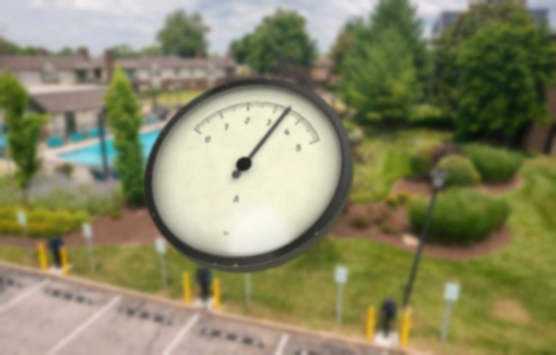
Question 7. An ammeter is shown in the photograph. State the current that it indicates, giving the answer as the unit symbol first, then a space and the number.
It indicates A 3.5
